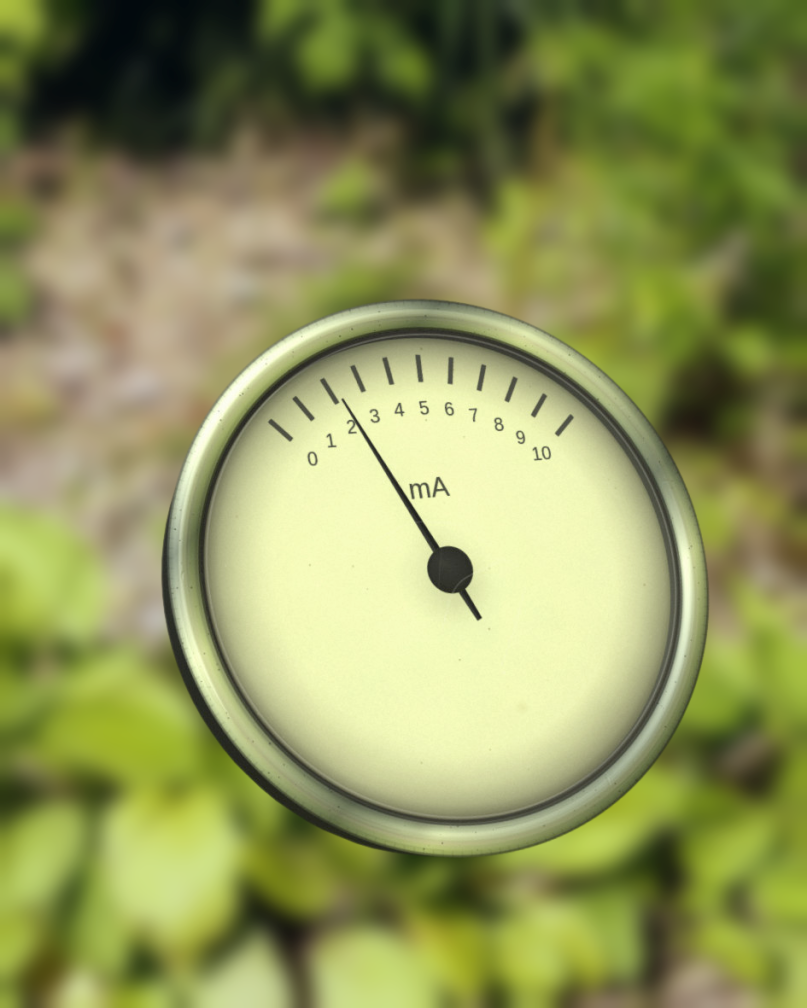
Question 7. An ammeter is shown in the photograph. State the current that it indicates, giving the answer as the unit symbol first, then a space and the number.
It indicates mA 2
